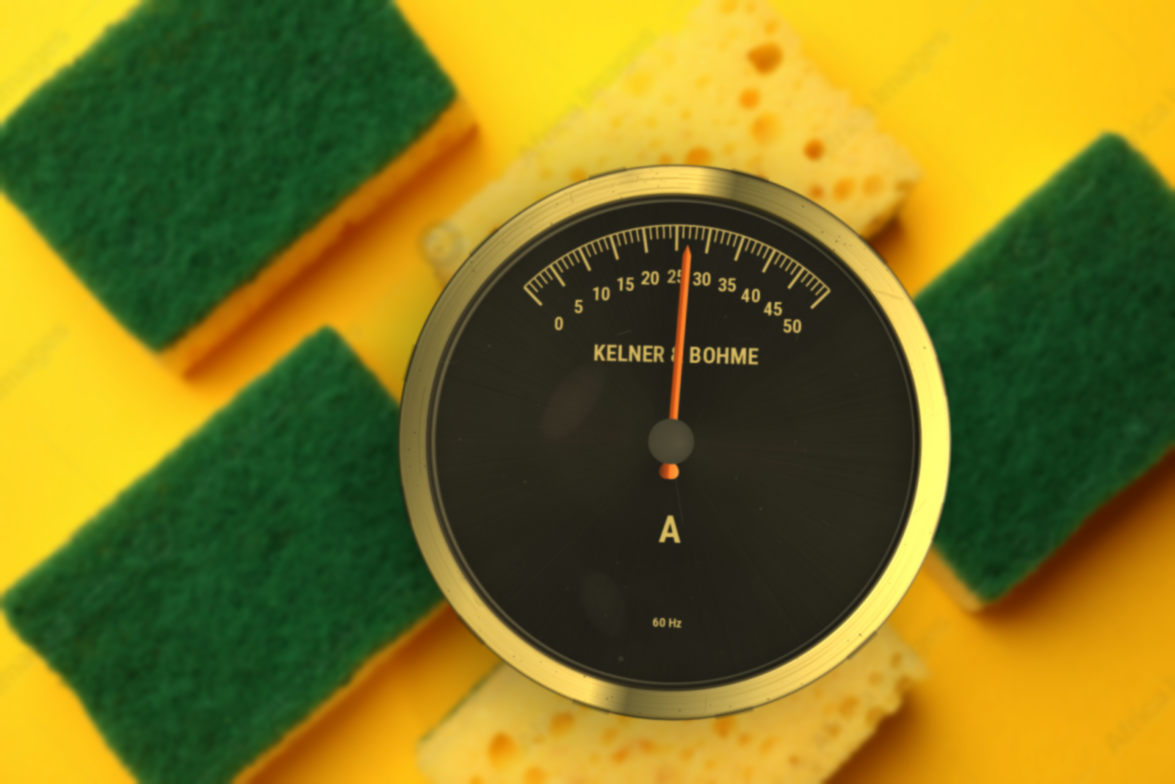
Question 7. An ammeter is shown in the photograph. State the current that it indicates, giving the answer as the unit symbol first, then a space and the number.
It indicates A 27
